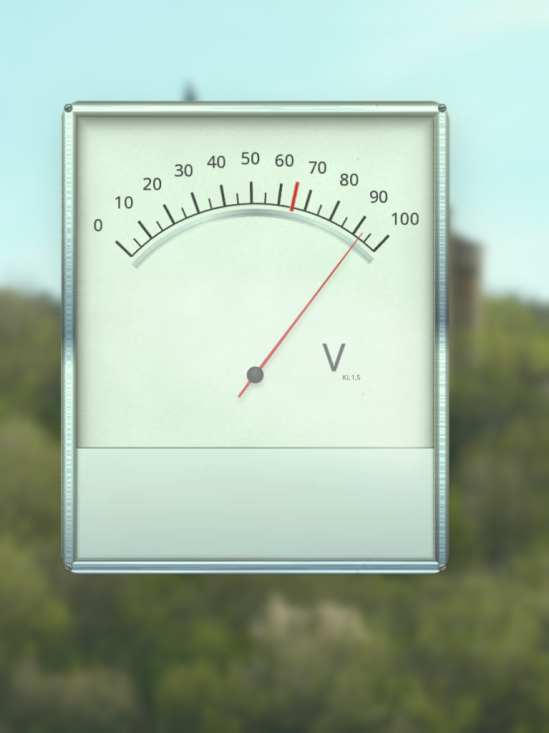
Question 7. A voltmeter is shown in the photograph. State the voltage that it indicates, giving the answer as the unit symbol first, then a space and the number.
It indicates V 92.5
